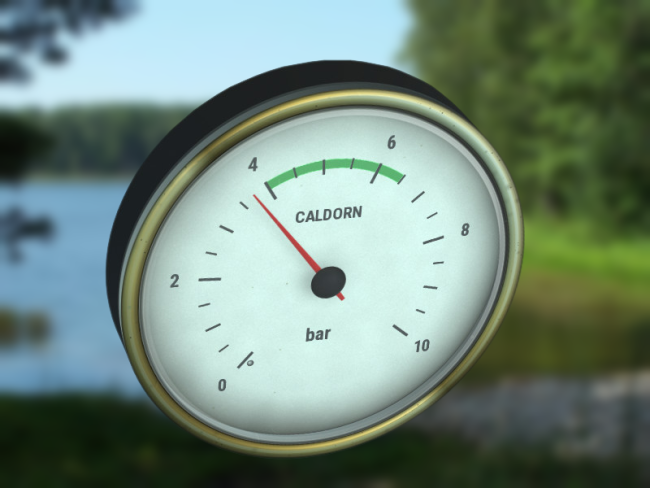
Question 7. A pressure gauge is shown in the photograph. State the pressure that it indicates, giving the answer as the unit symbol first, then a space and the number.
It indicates bar 3.75
